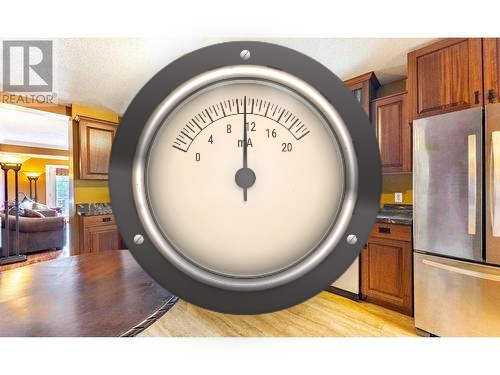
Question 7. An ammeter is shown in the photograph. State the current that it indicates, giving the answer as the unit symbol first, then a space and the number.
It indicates mA 11
